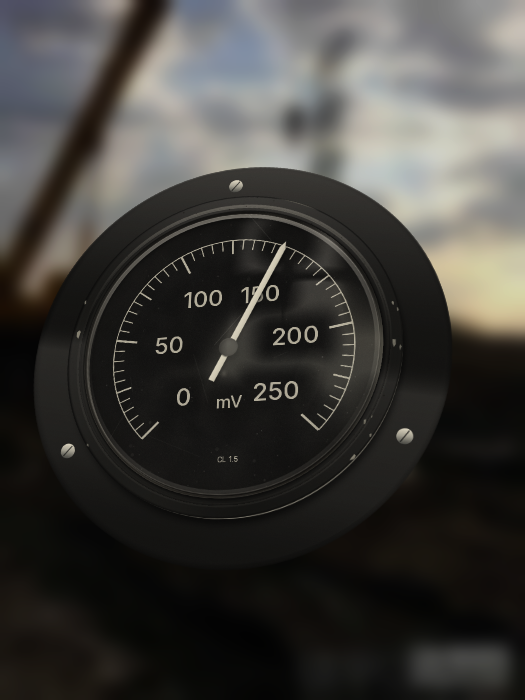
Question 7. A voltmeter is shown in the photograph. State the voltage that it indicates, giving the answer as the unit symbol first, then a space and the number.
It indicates mV 150
